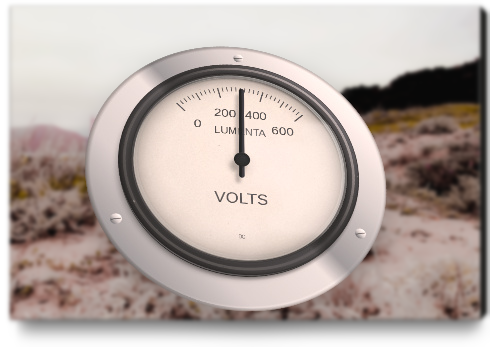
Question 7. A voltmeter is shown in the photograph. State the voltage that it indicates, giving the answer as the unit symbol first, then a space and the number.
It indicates V 300
